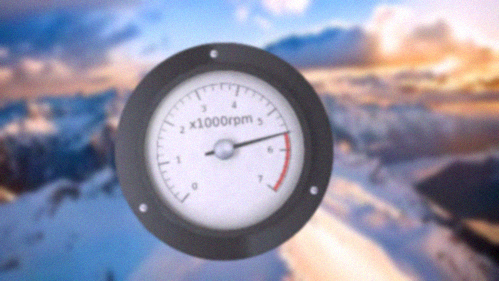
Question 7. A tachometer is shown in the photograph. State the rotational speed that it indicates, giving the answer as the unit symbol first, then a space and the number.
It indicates rpm 5600
